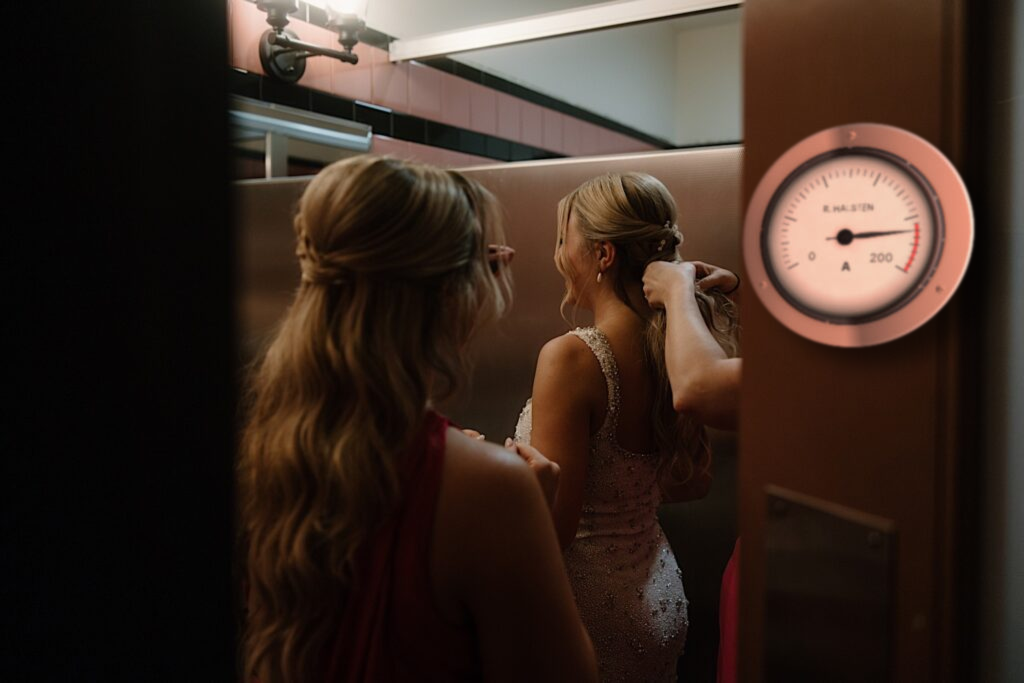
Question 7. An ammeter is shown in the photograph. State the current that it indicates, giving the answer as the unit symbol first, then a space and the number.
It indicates A 170
